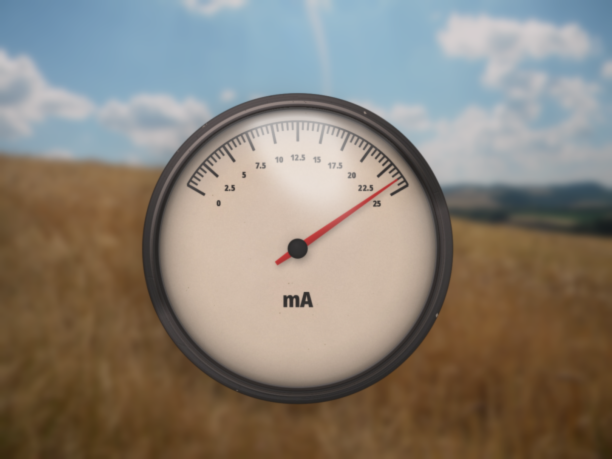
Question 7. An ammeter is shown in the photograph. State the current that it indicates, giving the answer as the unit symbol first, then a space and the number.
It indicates mA 24
